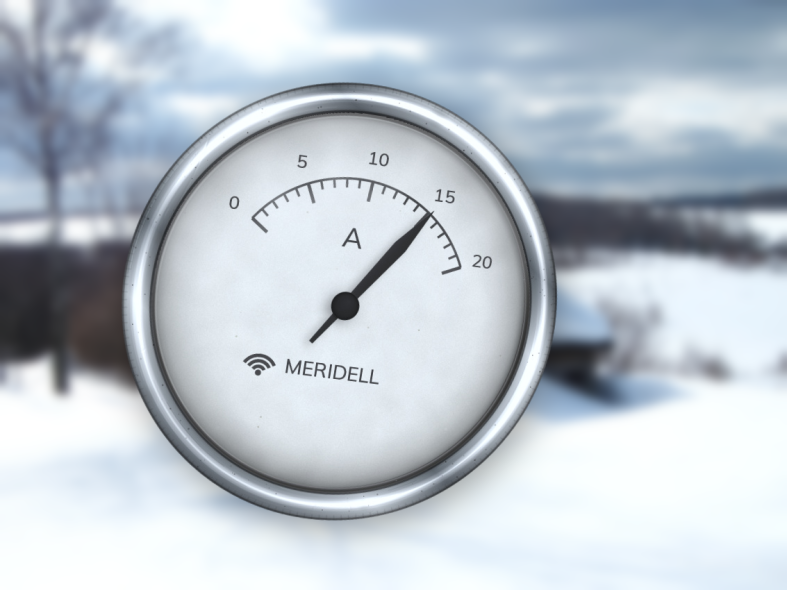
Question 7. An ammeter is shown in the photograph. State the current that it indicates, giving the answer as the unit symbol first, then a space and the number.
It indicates A 15
